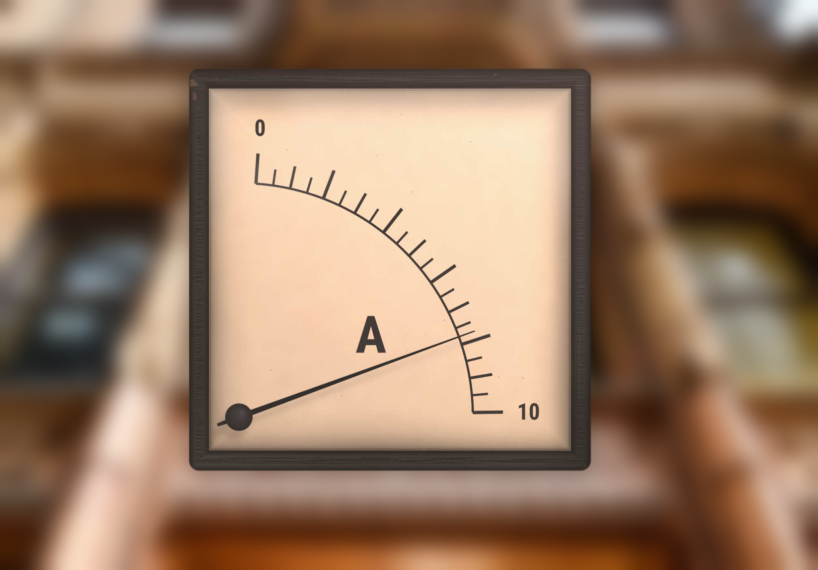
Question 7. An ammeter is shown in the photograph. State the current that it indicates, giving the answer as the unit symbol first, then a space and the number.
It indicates A 7.75
